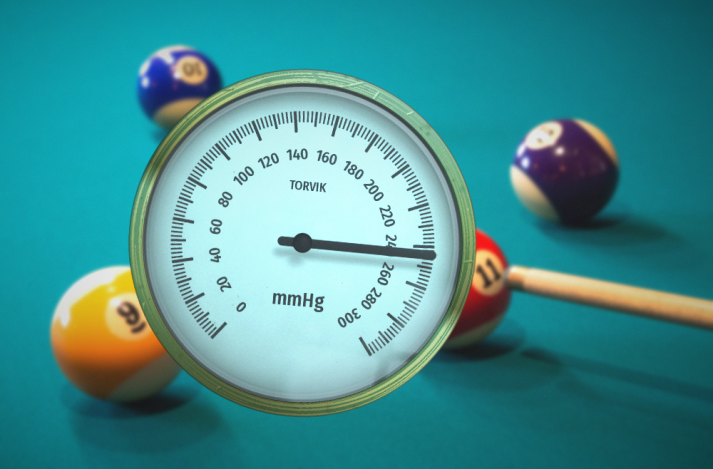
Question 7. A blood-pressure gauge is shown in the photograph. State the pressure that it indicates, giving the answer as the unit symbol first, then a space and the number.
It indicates mmHg 244
